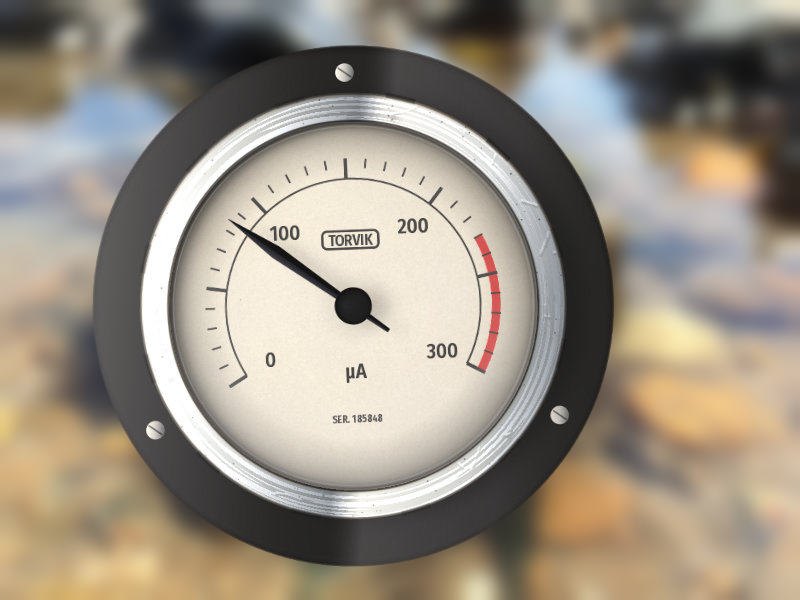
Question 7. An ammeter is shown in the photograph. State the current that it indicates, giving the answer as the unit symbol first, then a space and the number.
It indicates µA 85
